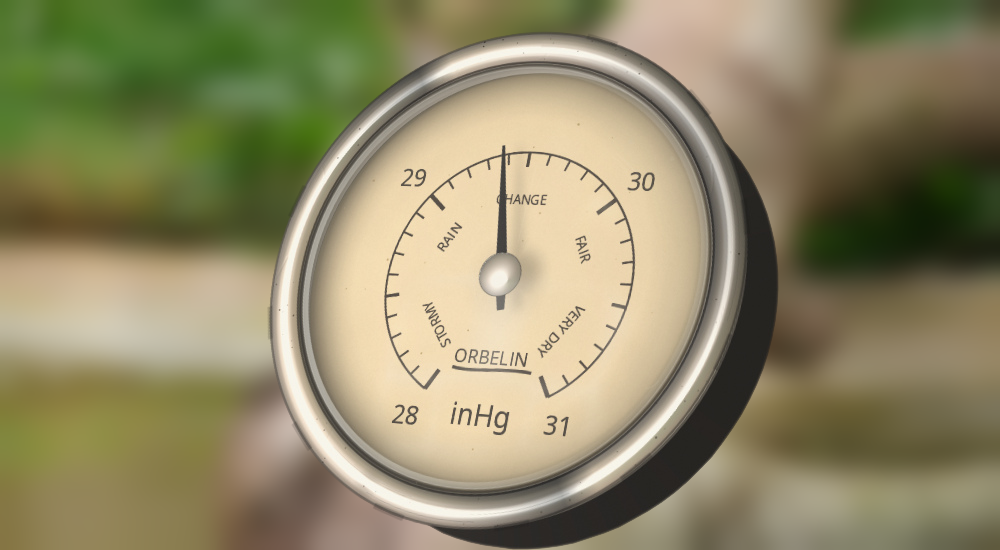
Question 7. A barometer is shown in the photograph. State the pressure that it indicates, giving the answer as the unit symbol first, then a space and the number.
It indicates inHg 29.4
